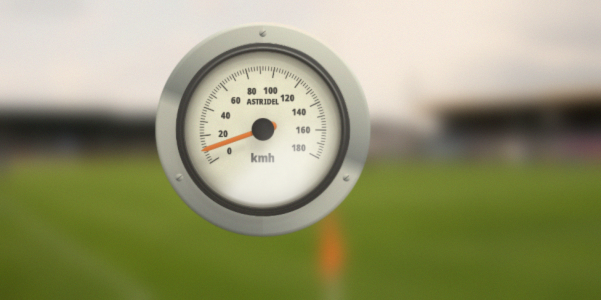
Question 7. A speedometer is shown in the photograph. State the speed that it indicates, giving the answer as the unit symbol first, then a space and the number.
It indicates km/h 10
